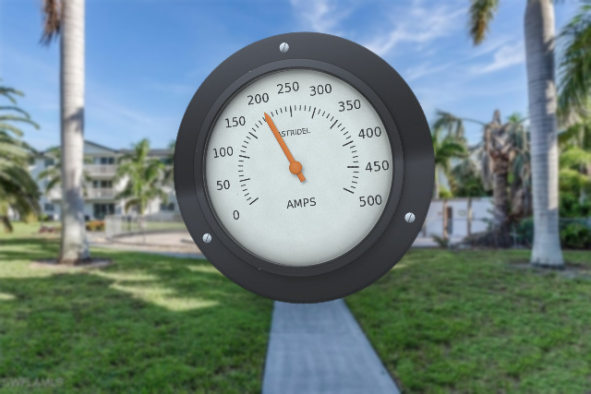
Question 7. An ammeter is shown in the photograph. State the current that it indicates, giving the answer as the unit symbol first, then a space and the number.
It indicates A 200
